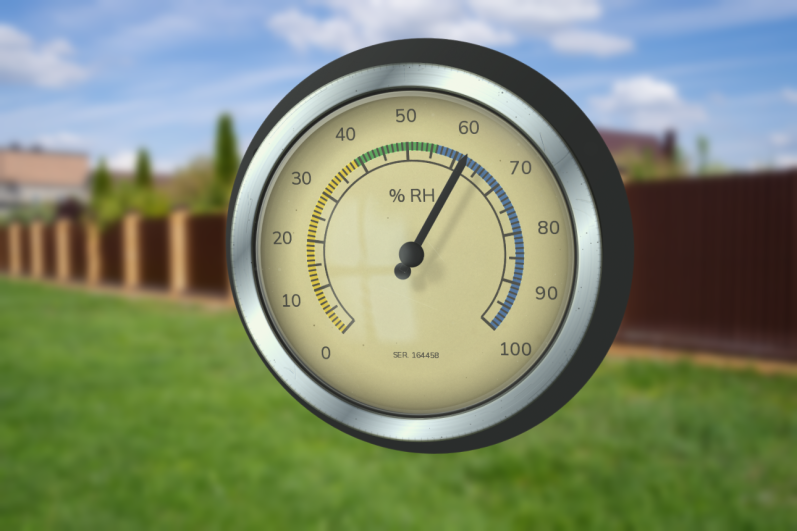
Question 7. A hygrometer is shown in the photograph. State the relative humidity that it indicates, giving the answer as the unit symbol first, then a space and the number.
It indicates % 62
